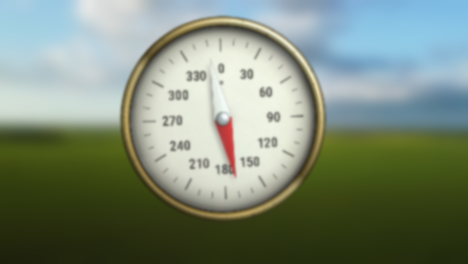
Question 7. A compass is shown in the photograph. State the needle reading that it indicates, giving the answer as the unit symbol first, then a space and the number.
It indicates ° 170
